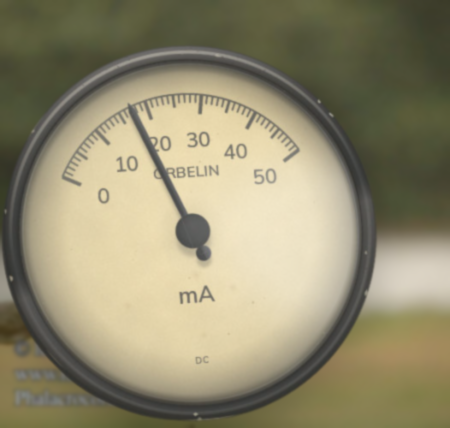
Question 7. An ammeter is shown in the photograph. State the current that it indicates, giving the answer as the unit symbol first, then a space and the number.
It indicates mA 17
